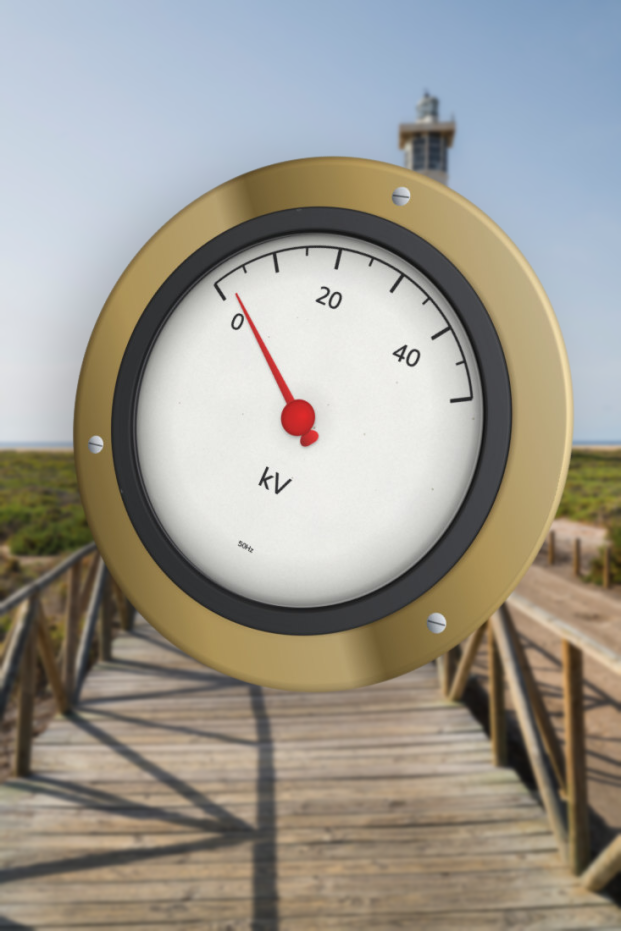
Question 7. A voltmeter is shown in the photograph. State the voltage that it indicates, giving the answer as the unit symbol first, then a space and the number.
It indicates kV 2.5
